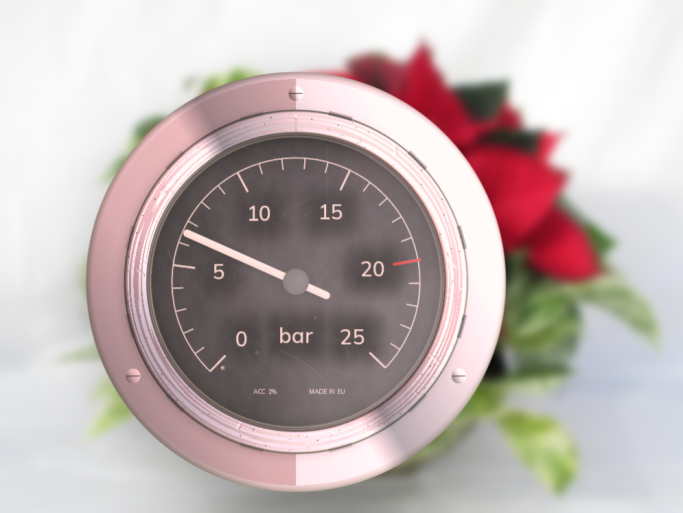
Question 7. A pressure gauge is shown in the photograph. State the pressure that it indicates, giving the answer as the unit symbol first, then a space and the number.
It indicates bar 6.5
